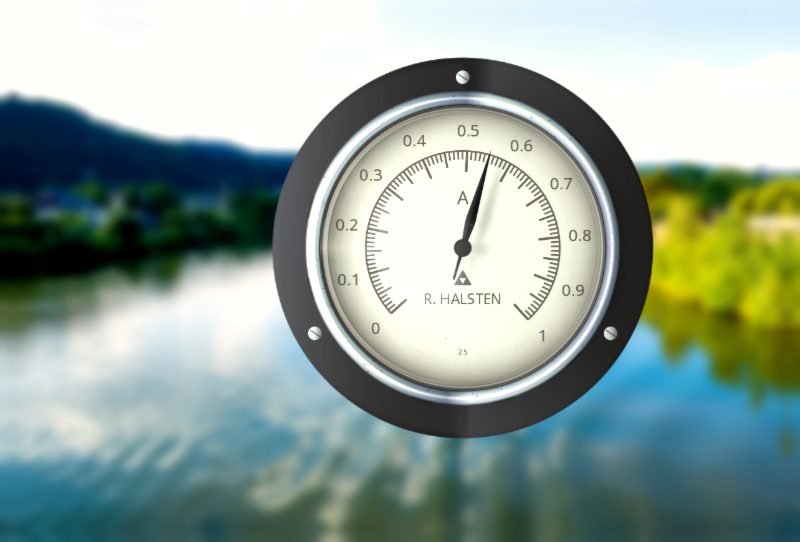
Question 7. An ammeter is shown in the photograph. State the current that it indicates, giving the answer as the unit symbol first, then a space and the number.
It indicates A 0.55
